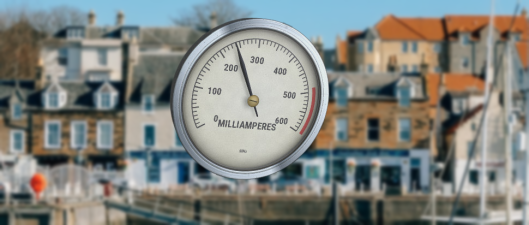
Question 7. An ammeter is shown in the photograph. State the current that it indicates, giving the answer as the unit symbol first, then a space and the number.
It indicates mA 240
